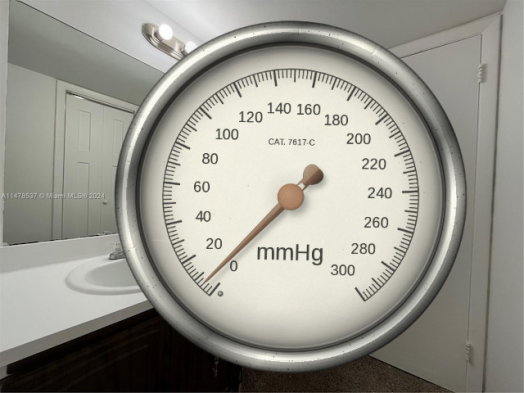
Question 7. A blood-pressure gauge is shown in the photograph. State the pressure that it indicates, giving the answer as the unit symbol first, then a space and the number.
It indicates mmHg 6
